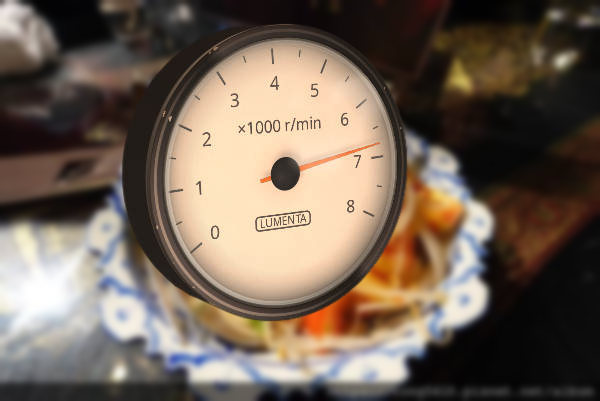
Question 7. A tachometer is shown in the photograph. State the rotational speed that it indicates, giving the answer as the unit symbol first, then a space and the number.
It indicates rpm 6750
